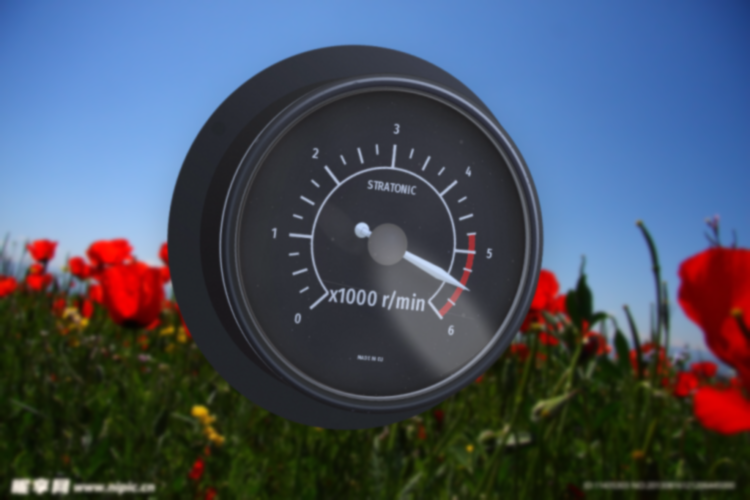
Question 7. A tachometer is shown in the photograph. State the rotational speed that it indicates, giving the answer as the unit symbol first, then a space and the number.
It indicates rpm 5500
